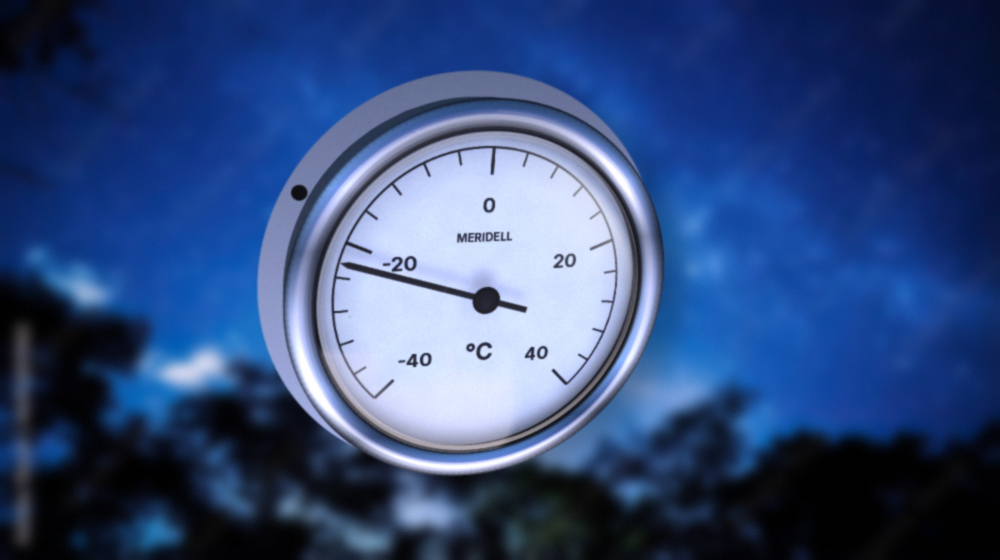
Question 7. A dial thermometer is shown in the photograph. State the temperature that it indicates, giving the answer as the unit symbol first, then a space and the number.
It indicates °C -22
